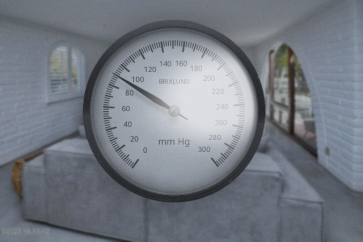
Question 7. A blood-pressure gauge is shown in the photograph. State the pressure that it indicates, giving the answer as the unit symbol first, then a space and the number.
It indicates mmHg 90
